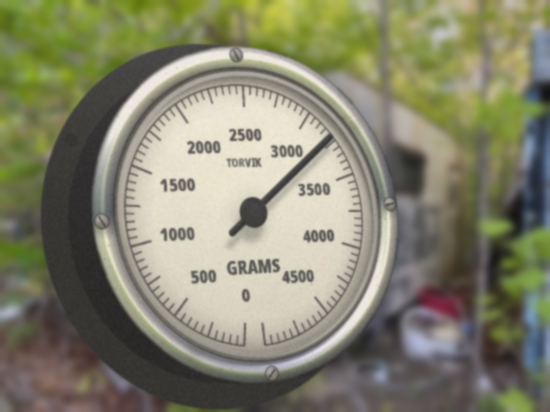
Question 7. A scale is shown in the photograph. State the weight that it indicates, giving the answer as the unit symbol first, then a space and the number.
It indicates g 3200
